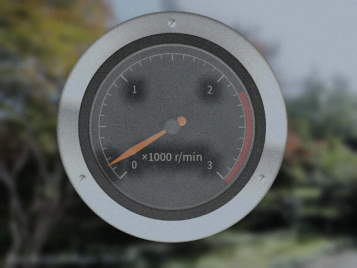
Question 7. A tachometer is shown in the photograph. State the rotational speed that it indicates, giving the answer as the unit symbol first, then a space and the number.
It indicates rpm 150
